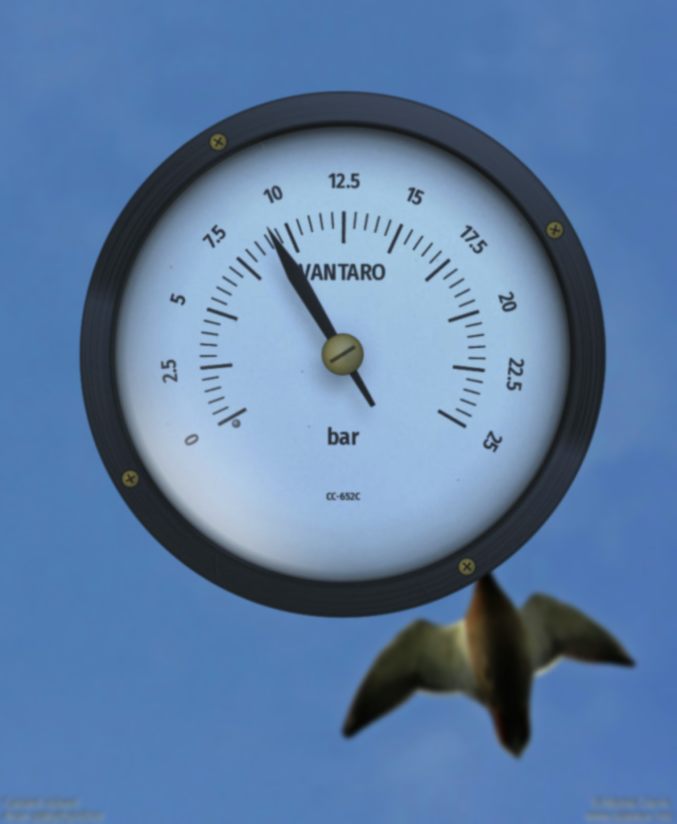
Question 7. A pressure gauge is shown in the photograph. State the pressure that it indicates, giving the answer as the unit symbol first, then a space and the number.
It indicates bar 9.25
